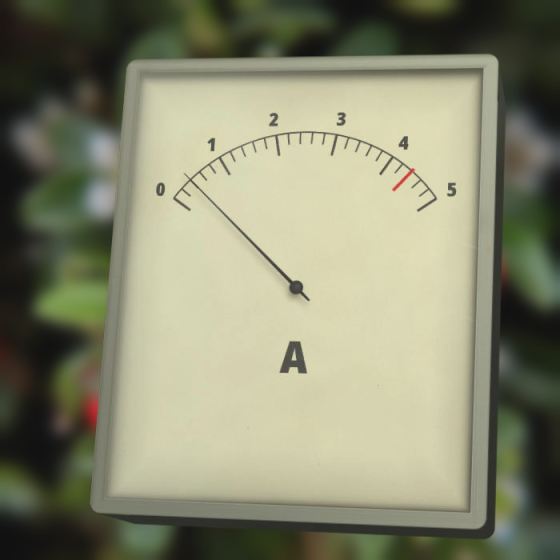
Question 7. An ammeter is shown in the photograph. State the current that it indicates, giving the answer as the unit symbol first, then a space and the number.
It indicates A 0.4
